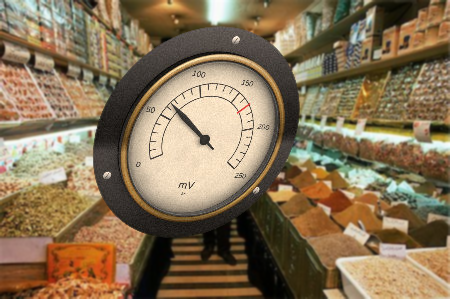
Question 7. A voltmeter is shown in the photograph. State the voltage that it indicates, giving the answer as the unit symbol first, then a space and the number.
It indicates mV 65
